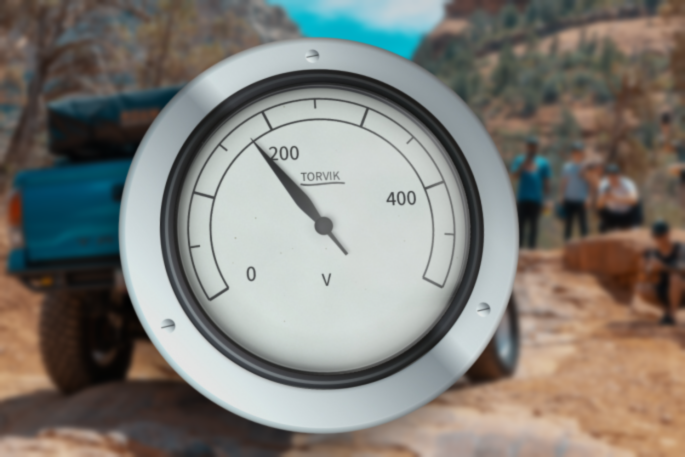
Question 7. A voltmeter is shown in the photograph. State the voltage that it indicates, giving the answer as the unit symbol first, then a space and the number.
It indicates V 175
